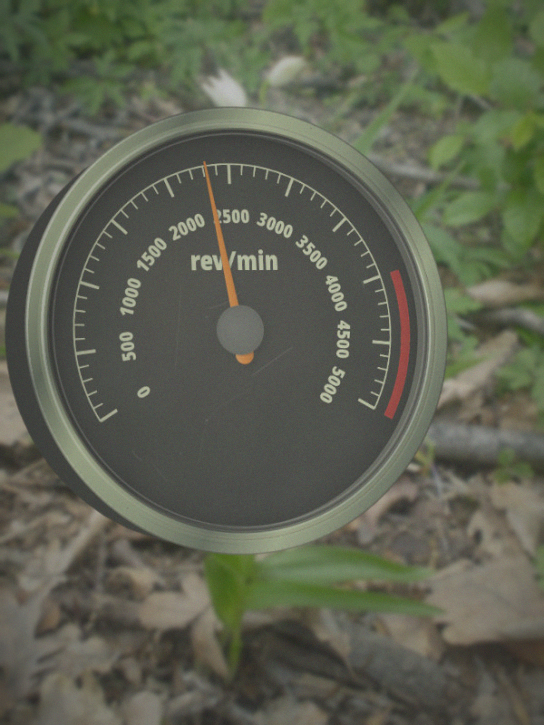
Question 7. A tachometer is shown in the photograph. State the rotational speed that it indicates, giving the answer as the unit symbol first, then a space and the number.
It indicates rpm 2300
